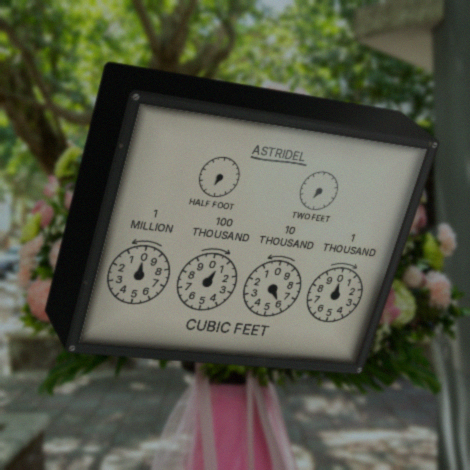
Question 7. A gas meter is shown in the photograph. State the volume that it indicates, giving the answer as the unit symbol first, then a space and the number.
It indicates ft³ 6000
